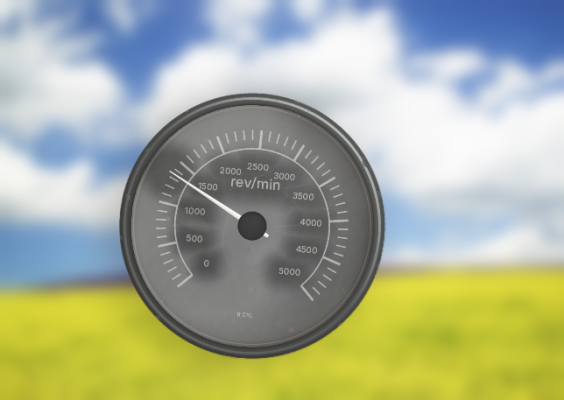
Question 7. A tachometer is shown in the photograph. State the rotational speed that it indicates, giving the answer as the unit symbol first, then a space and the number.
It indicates rpm 1350
